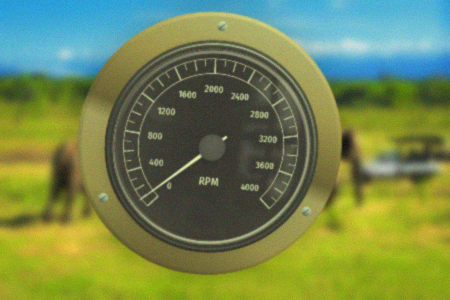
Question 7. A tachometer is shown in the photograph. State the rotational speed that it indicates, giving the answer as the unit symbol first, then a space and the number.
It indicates rpm 100
